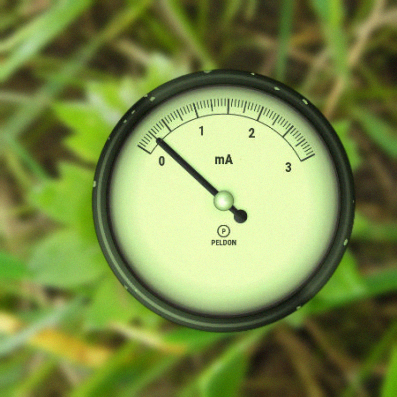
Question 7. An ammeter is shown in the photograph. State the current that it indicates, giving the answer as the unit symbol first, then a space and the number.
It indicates mA 0.25
